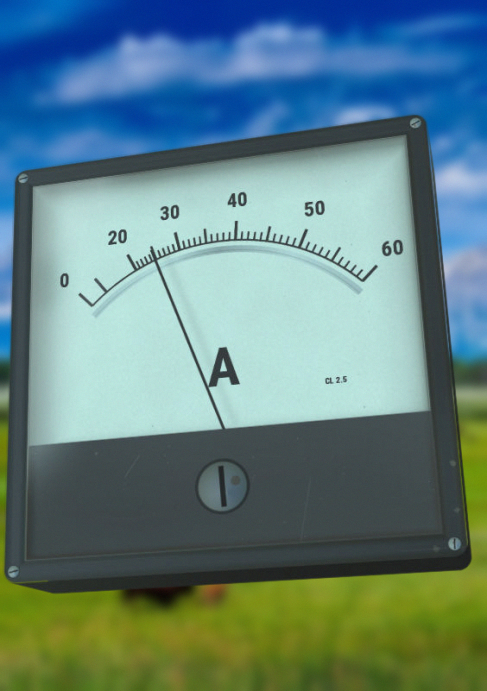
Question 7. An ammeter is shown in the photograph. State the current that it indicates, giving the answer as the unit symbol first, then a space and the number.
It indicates A 25
